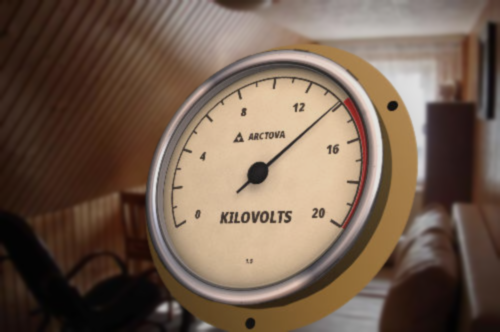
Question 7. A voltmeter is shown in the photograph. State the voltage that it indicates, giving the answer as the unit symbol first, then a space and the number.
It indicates kV 14
